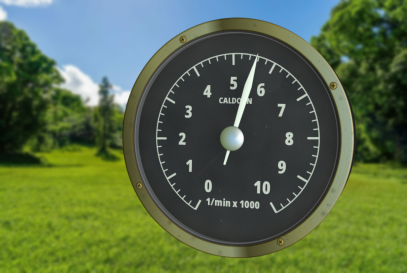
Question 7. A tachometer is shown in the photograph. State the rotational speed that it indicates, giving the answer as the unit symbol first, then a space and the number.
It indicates rpm 5600
